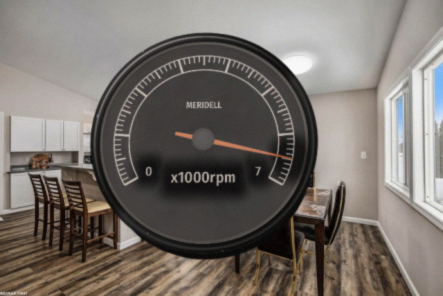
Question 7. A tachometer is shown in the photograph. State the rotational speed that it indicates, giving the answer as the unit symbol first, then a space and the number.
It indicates rpm 6500
